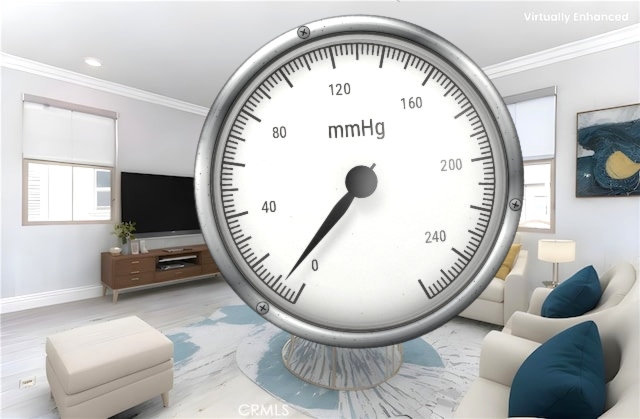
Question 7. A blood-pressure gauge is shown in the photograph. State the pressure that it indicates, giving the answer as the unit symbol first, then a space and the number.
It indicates mmHg 8
